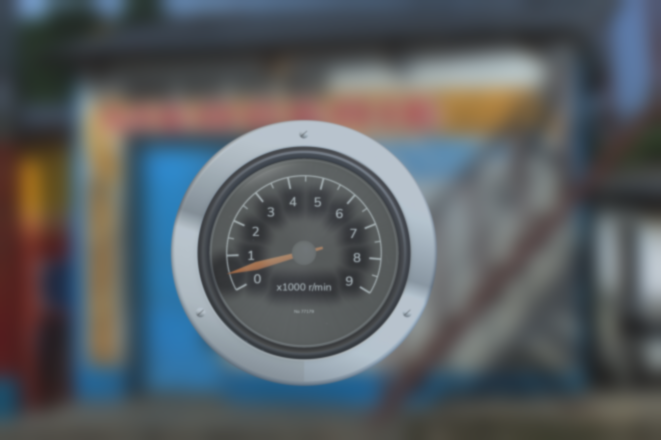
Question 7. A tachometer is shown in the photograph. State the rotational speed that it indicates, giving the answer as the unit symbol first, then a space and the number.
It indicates rpm 500
